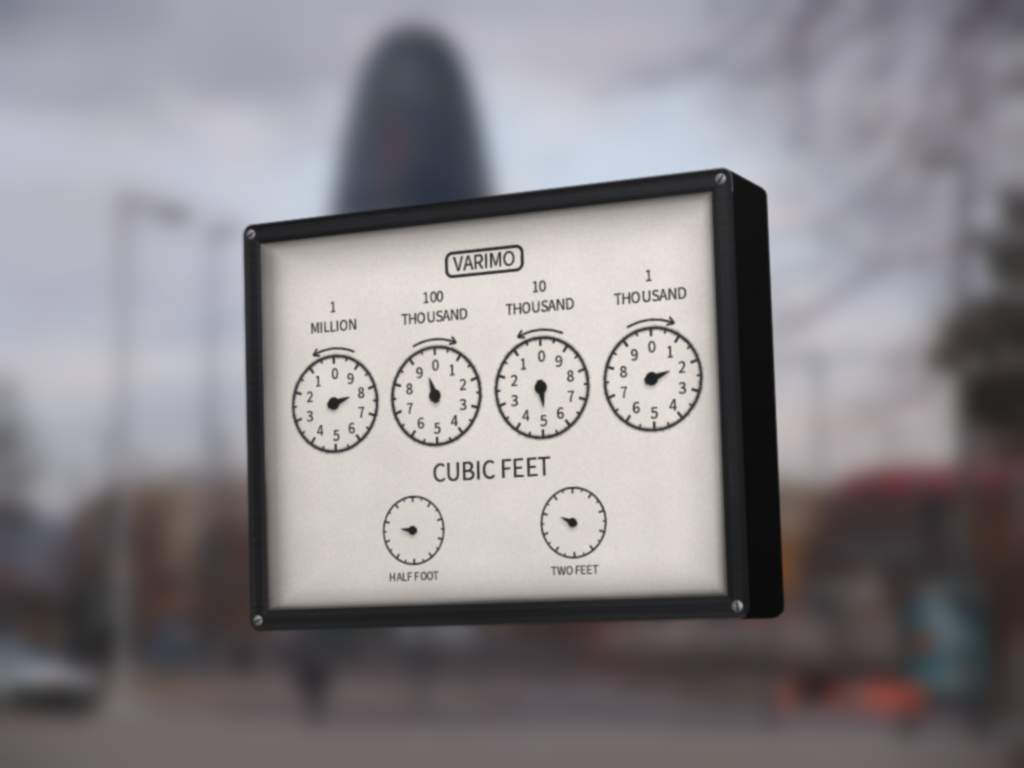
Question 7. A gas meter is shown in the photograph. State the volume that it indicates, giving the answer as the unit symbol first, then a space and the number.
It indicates ft³ 795200
